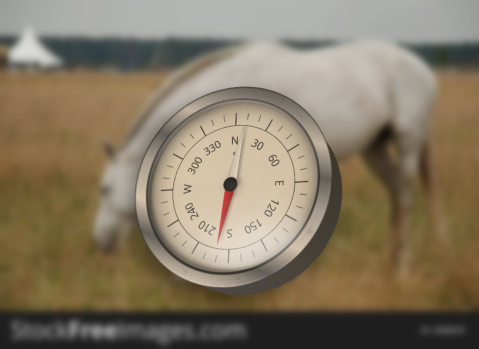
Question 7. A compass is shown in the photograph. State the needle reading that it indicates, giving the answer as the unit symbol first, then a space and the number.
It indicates ° 190
